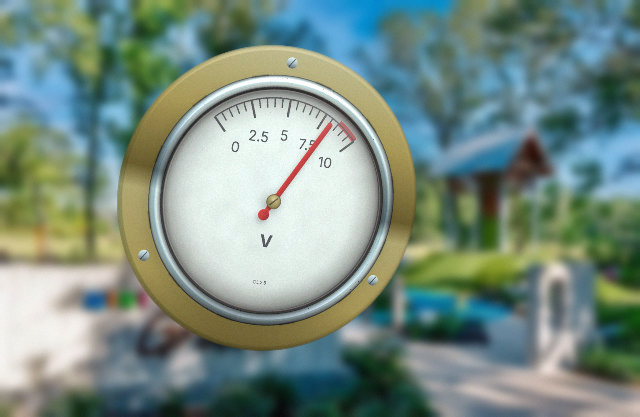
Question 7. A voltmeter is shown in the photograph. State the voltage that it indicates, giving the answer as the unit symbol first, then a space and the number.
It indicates V 8
